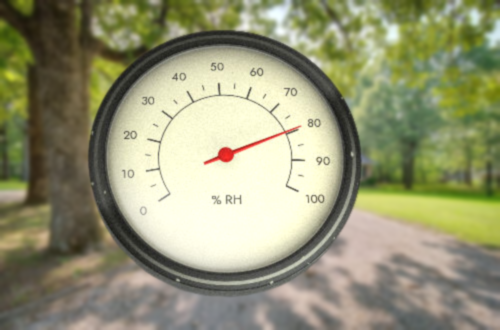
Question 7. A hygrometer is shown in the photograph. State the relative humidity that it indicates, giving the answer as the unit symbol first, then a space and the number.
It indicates % 80
